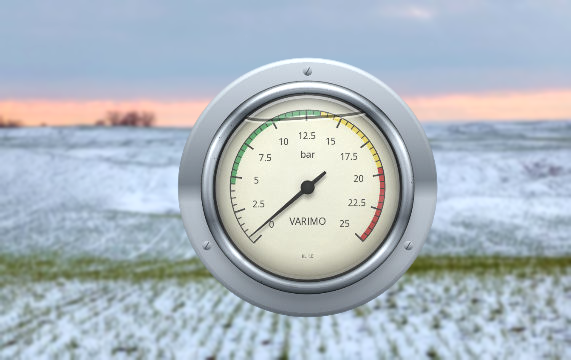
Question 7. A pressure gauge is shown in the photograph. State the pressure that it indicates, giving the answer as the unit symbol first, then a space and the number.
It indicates bar 0.5
